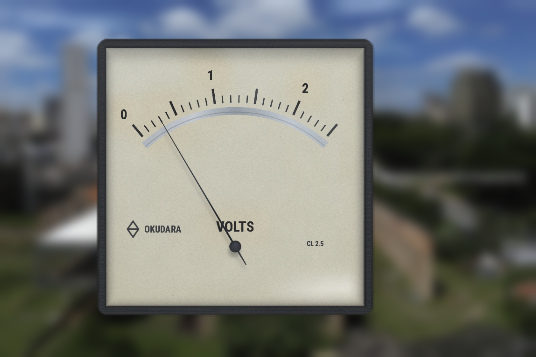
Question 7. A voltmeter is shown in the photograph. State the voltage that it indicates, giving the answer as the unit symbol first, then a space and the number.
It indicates V 0.3
